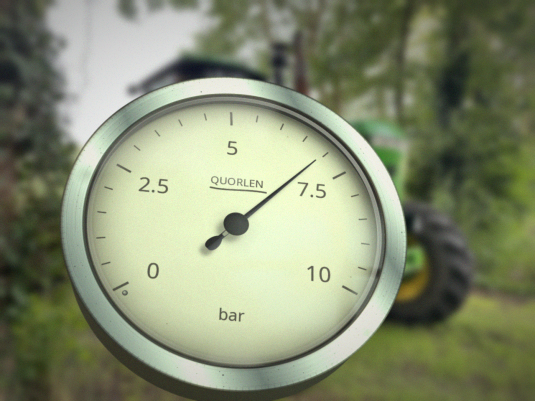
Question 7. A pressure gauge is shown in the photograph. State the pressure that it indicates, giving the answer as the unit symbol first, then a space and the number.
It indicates bar 7
